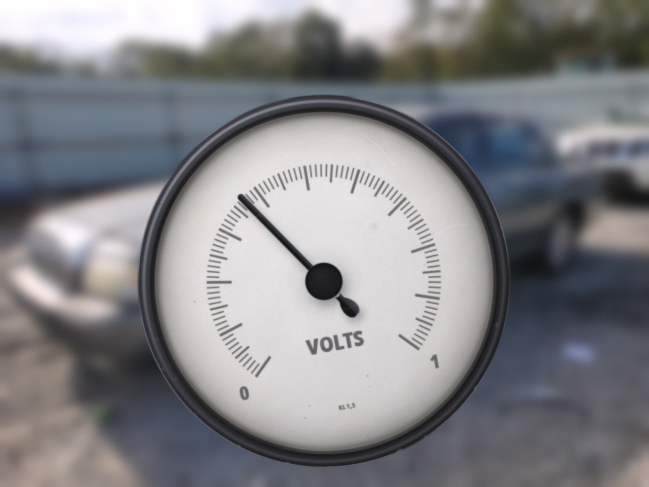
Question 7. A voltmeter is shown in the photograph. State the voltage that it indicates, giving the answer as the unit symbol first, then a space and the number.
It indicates V 0.37
